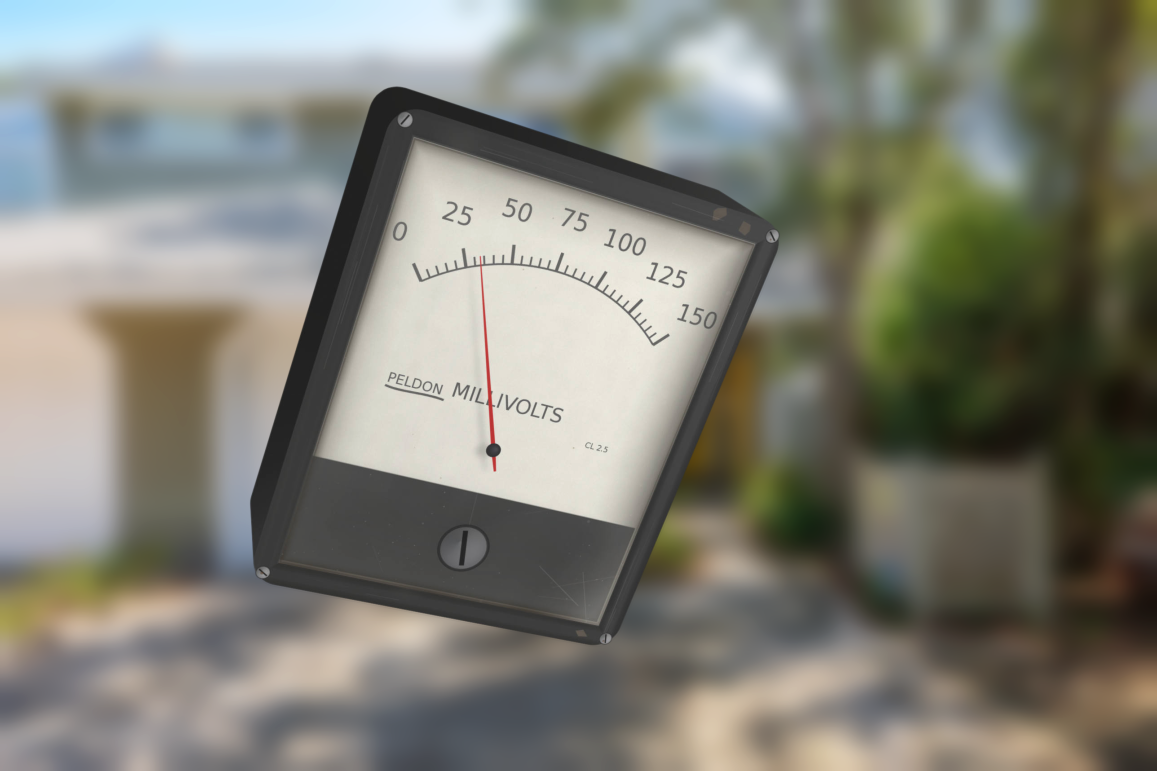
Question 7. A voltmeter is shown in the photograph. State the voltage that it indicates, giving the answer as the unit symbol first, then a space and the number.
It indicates mV 32.5
